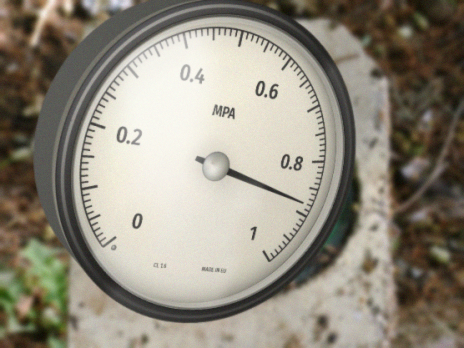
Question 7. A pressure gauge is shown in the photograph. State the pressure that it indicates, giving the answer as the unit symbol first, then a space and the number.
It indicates MPa 0.88
